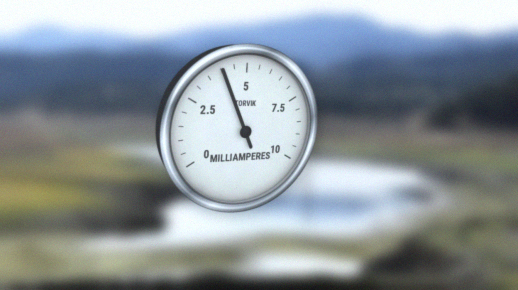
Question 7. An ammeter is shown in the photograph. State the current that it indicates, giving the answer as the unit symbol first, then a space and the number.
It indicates mA 4
